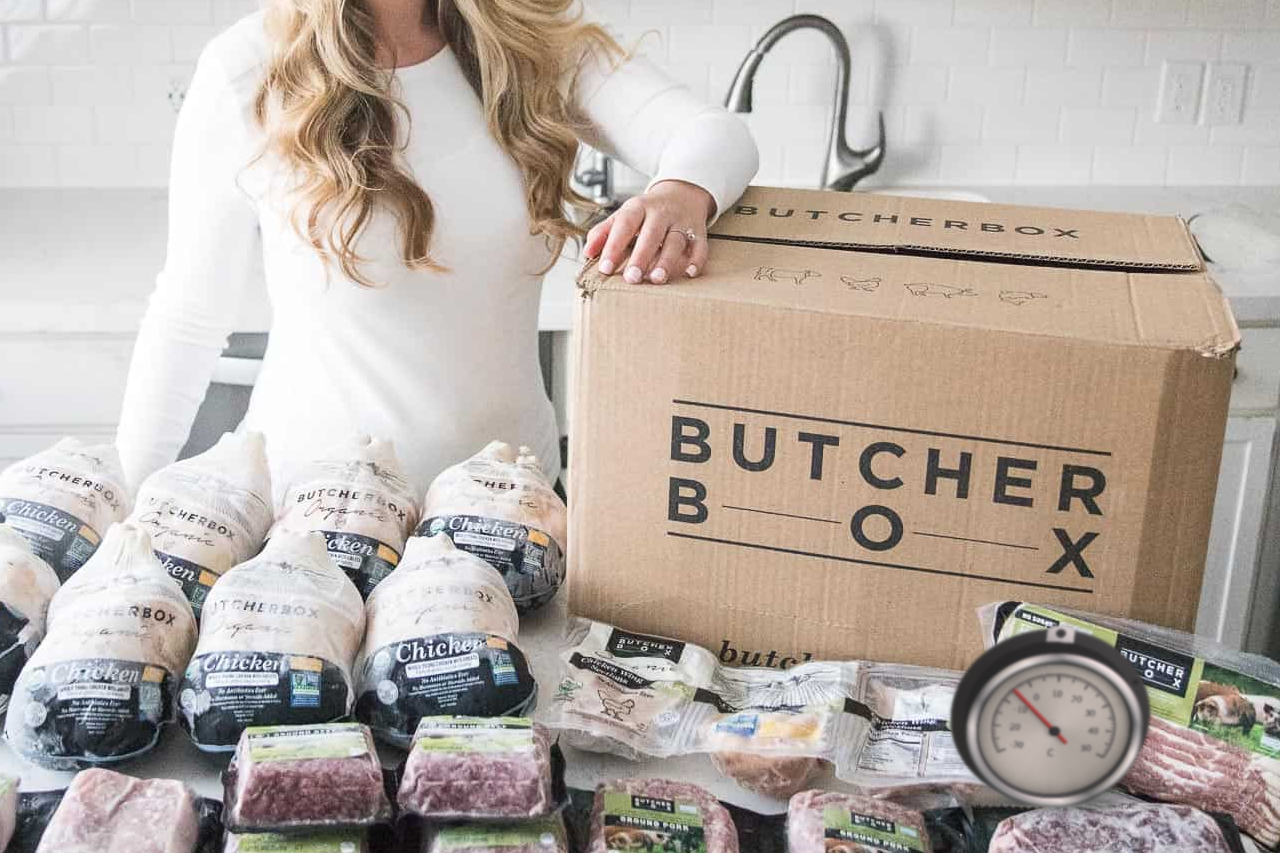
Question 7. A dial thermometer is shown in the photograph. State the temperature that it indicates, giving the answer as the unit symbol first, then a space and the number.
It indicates °C -5
